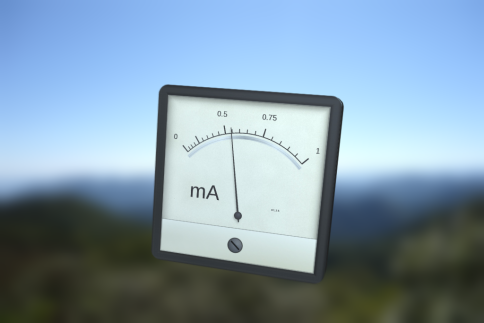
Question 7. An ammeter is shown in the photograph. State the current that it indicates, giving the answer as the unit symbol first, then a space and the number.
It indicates mA 0.55
